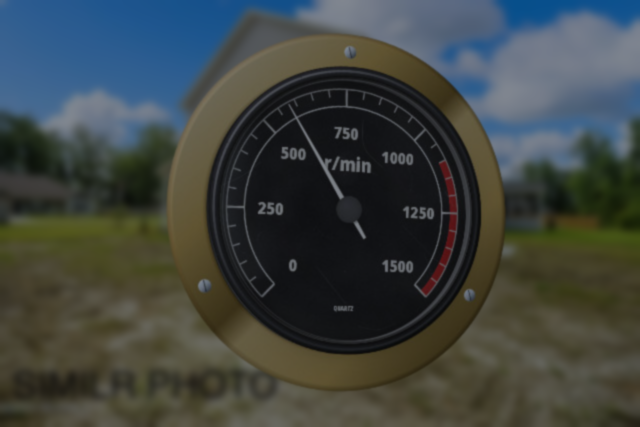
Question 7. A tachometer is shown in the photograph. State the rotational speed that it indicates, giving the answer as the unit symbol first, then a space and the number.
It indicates rpm 575
